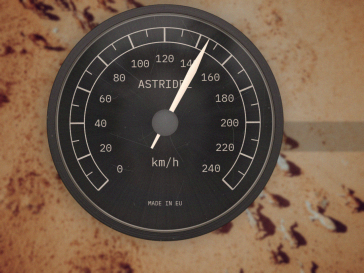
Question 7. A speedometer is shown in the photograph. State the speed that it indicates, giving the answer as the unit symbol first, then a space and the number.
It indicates km/h 145
